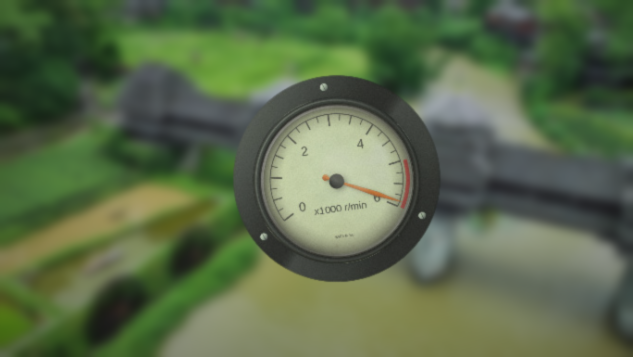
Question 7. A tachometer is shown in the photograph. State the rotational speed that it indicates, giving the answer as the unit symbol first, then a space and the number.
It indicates rpm 5875
